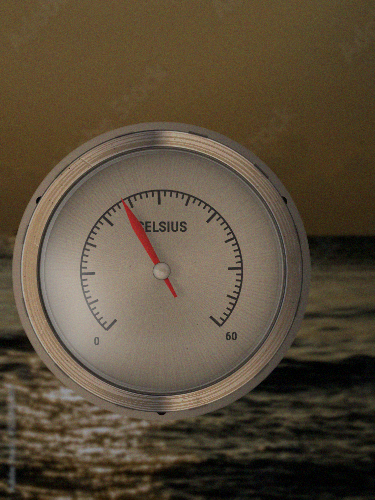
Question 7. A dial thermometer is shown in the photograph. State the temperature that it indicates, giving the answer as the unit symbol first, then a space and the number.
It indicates °C 24
